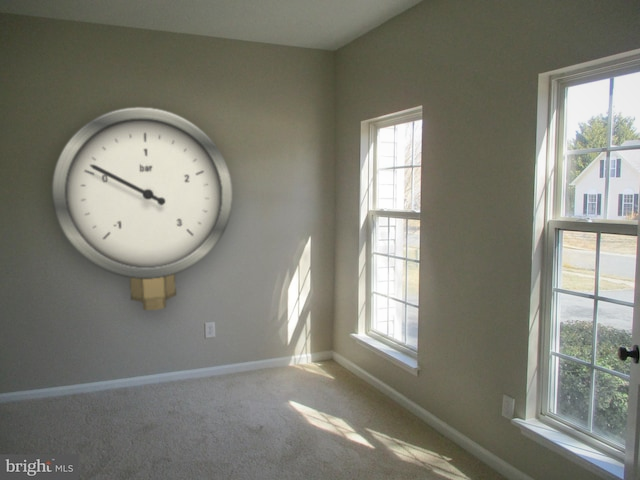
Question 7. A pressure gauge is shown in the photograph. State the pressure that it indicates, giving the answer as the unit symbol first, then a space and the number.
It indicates bar 0.1
